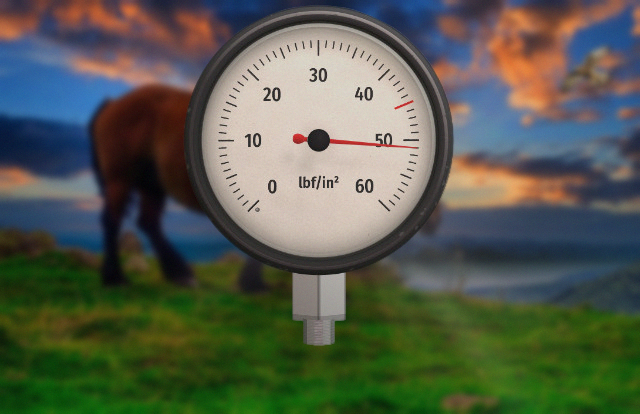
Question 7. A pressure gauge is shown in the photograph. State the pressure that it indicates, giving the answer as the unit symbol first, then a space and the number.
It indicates psi 51
